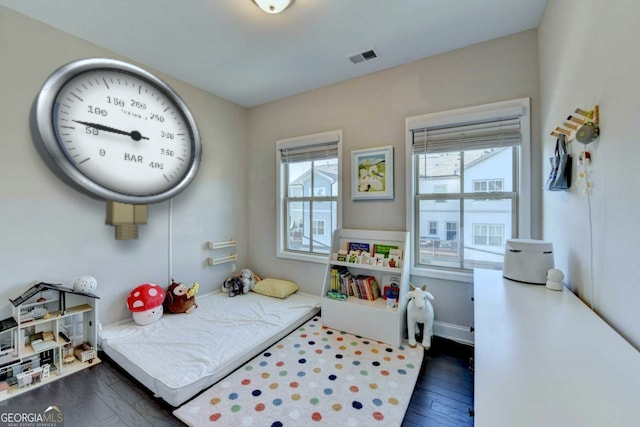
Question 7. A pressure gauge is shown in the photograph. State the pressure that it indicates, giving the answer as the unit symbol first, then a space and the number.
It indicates bar 60
